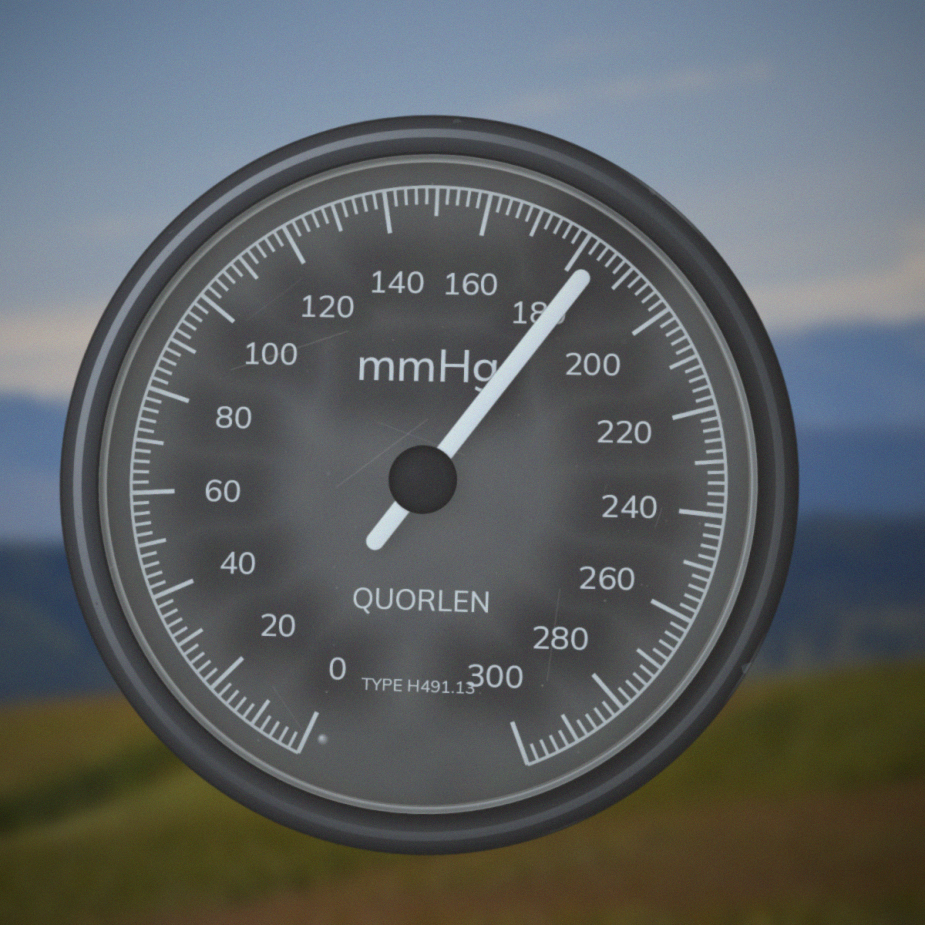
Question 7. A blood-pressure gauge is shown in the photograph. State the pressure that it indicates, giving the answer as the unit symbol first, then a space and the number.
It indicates mmHg 184
